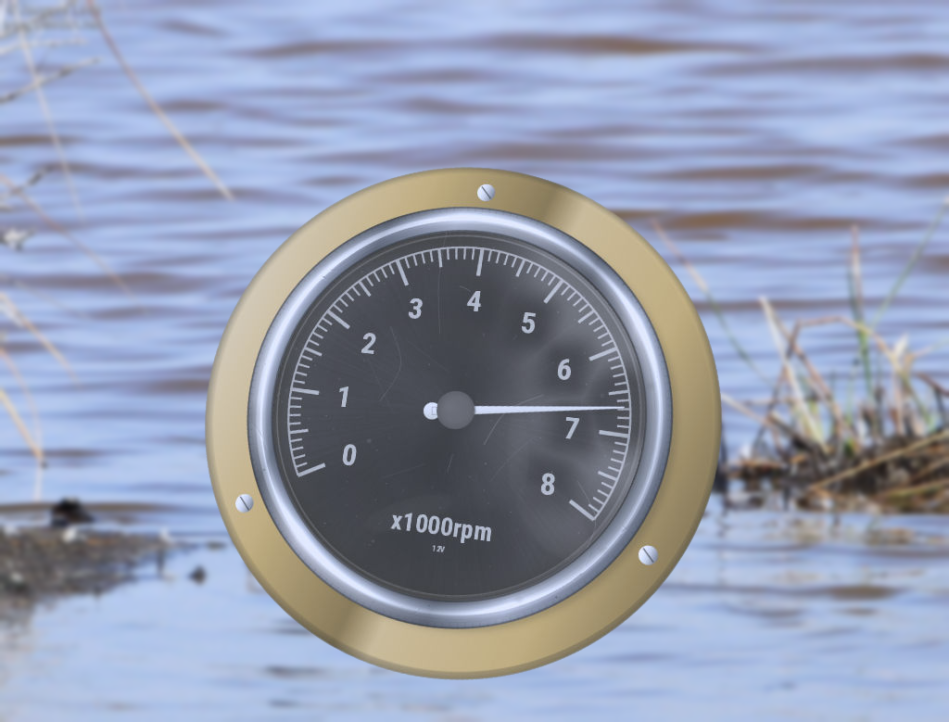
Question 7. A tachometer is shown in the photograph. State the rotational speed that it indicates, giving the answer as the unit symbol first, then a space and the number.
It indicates rpm 6700
